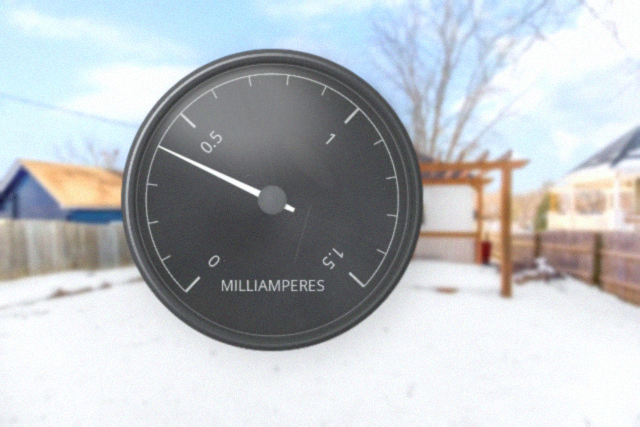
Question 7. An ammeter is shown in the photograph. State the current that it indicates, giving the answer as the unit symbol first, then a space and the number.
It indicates mA 0.4
